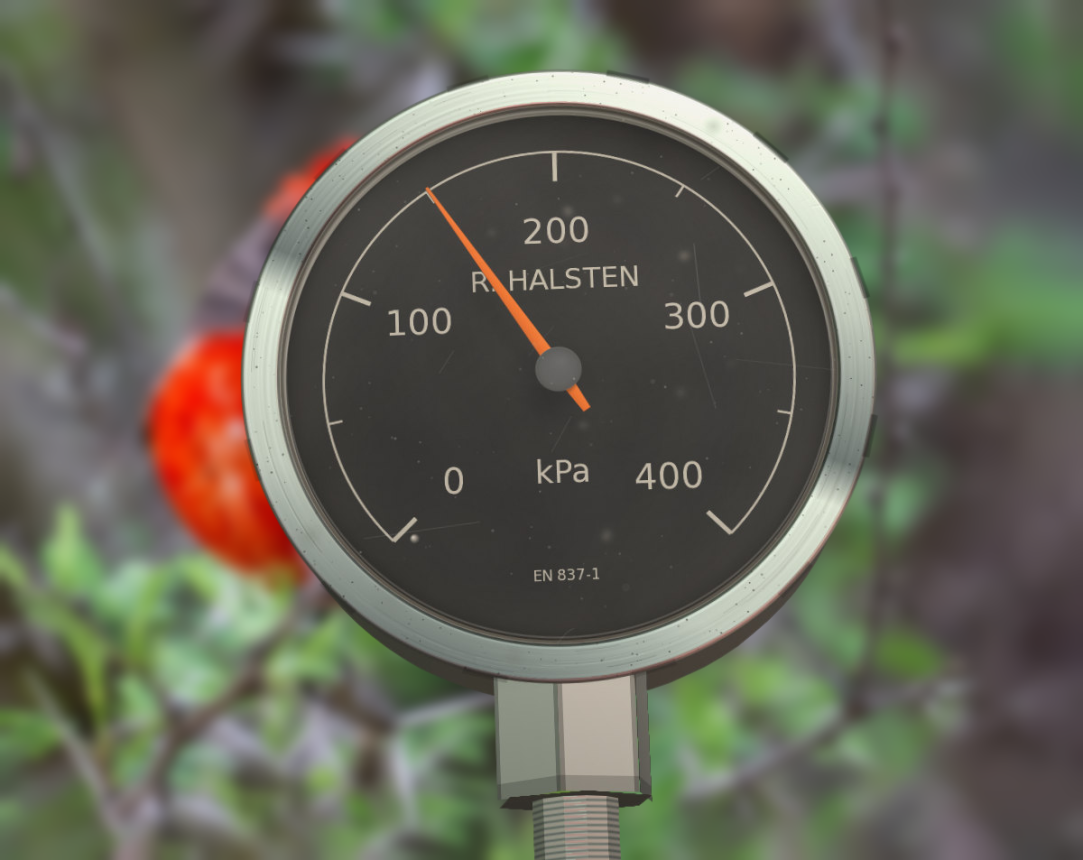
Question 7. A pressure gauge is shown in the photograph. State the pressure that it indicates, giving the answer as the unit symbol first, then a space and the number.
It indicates kPa 150
